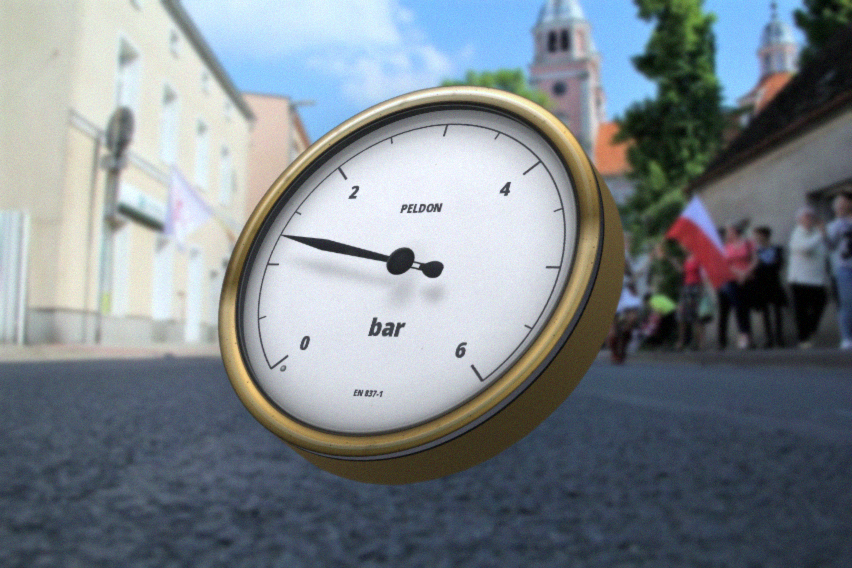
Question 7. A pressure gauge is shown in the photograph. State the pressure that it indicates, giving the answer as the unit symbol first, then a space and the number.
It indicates bar 1.25
